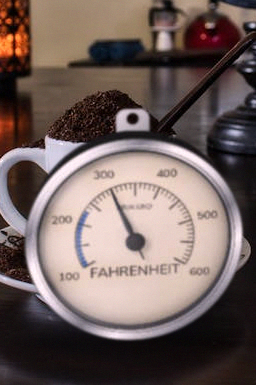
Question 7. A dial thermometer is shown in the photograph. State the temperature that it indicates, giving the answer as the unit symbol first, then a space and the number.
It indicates °F 300
